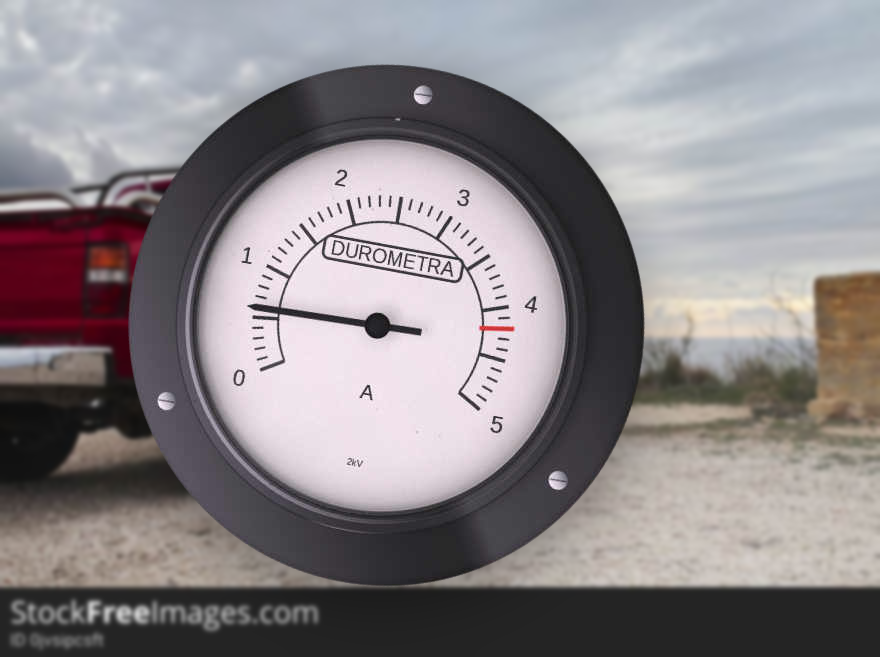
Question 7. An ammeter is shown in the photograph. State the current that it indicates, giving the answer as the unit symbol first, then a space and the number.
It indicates A 0.6
